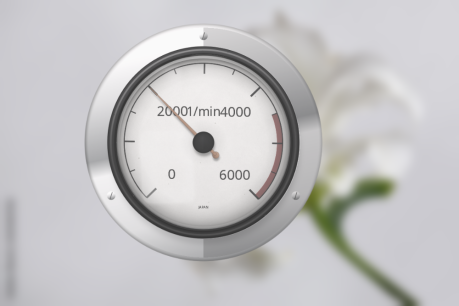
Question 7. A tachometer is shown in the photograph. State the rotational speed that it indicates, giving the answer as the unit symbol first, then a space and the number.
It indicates rpm 2000
